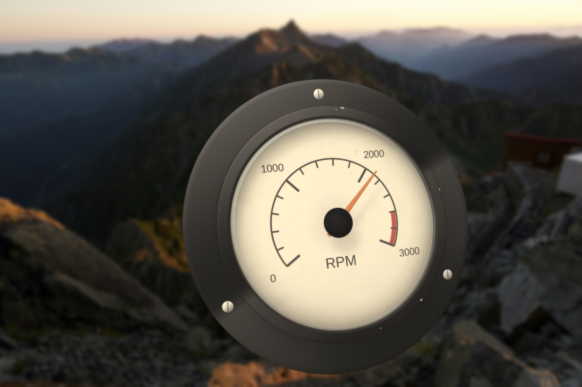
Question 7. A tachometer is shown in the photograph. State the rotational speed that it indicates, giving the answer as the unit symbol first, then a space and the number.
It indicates rpm 2100
